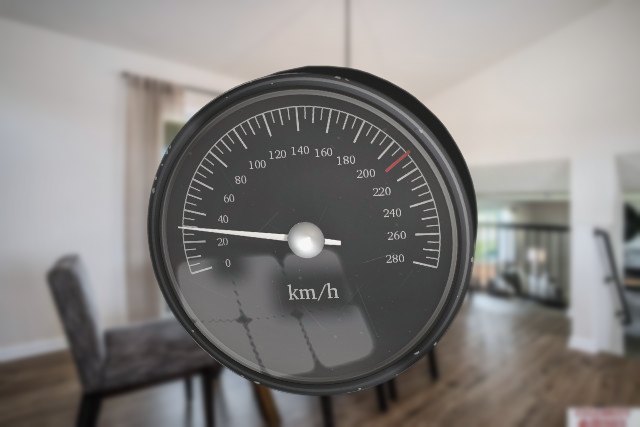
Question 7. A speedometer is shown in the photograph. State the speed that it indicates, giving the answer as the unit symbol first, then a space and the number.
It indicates km/h 30
